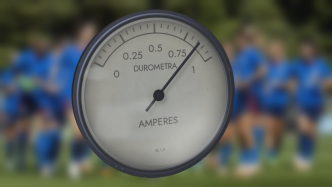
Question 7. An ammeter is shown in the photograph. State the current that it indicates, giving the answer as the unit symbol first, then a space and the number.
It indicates A 0.85
